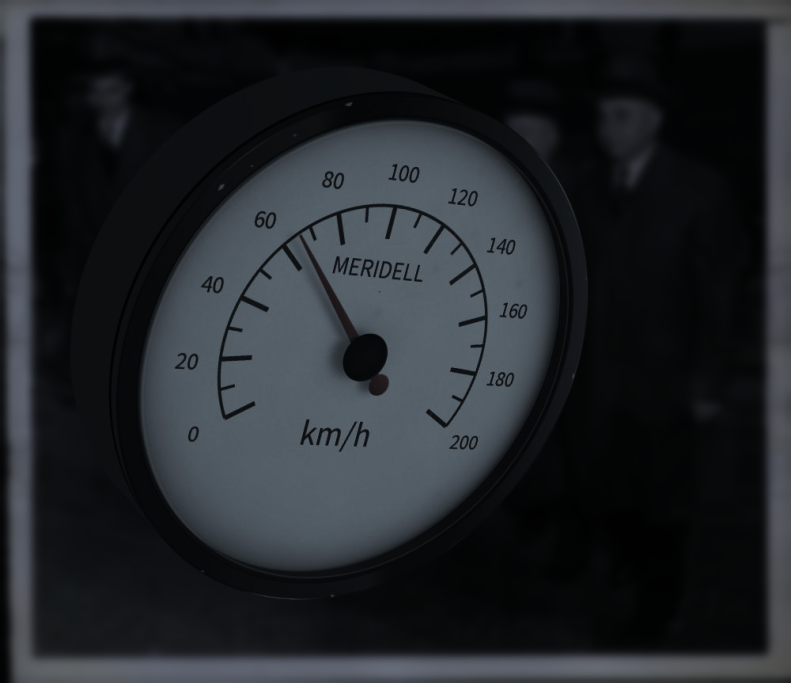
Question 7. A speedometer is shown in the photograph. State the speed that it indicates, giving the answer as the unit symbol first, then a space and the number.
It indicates km/h 65
